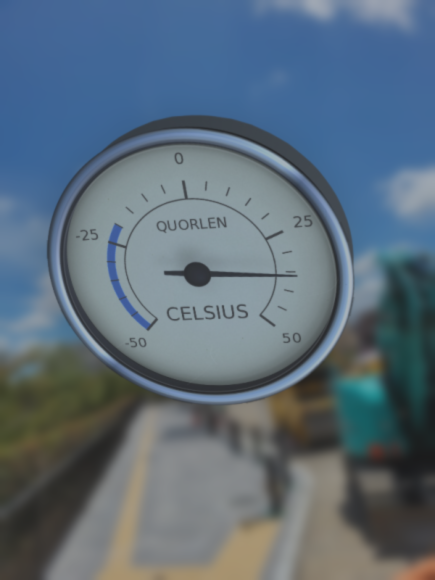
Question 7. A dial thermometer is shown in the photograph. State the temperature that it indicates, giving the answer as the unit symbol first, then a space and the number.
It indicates °C 35
